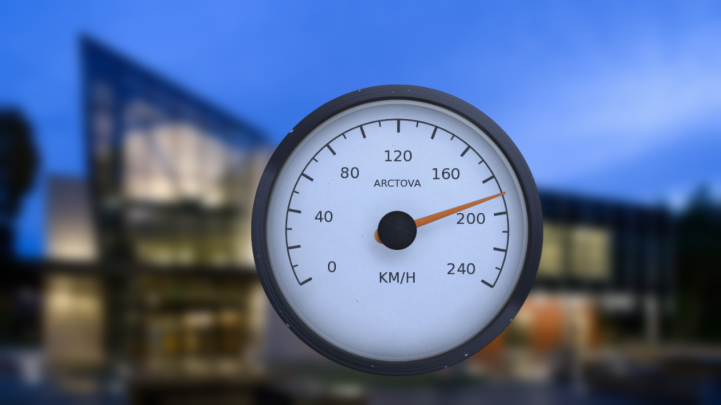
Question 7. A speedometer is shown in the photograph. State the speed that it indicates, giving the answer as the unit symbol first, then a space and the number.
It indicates km/h 190
